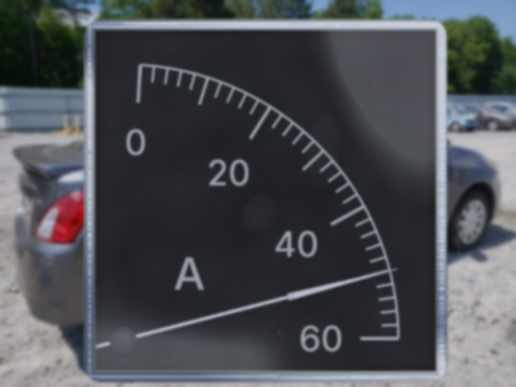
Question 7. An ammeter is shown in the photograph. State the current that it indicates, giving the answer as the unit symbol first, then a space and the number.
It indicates A 50
